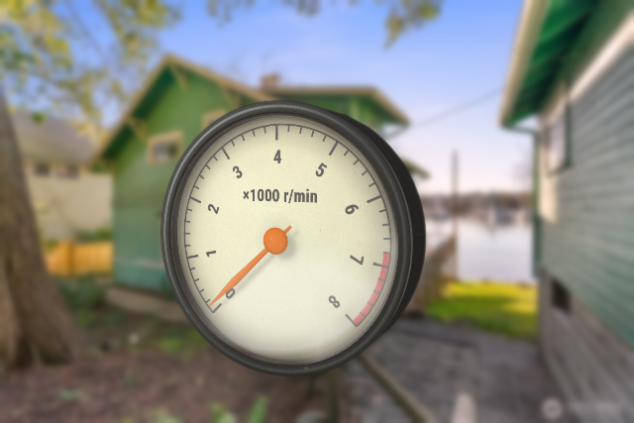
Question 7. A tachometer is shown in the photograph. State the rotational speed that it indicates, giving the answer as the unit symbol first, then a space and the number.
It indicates rpm 100
